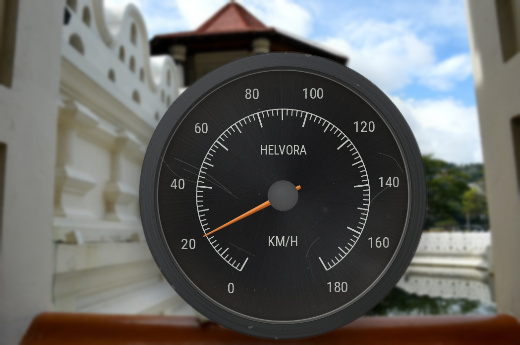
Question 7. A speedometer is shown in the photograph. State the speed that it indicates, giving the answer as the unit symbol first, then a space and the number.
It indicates km/h 20
